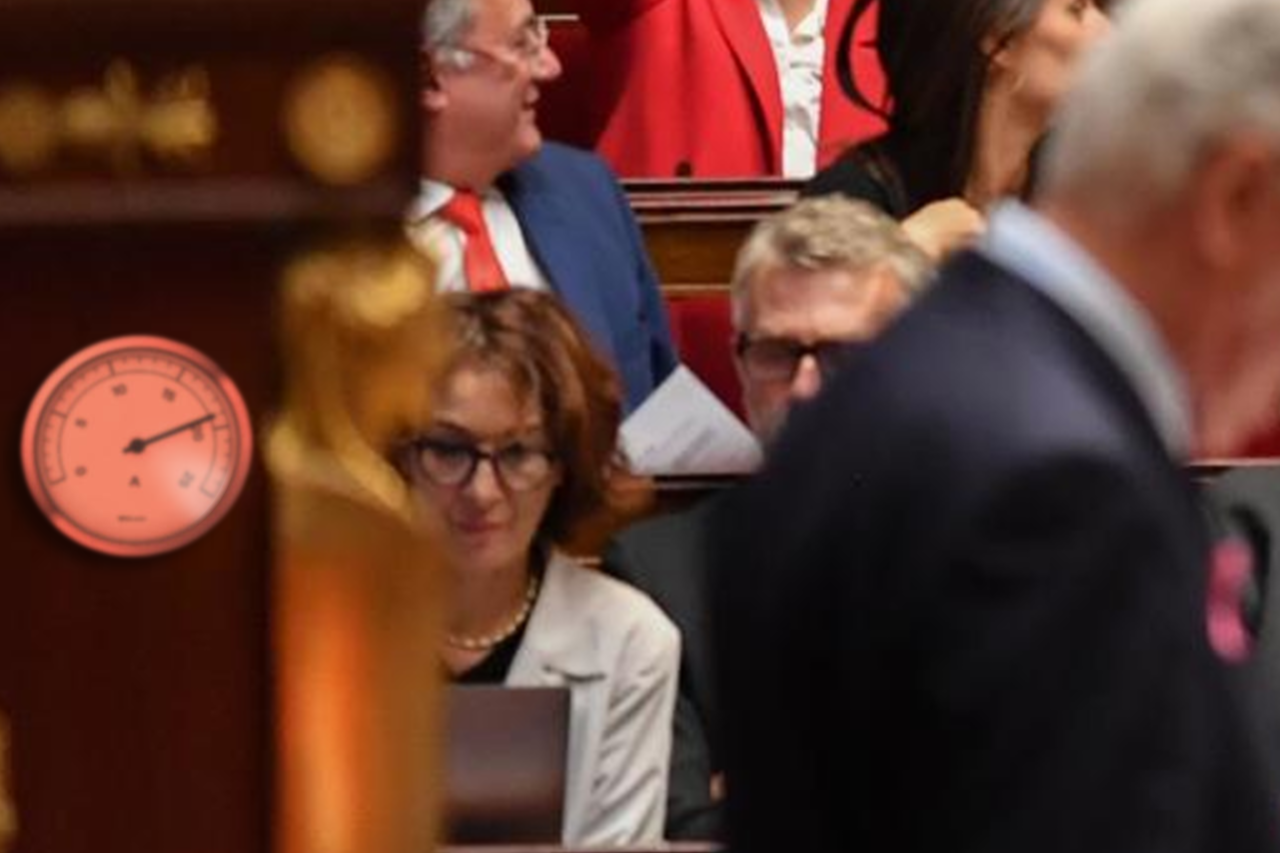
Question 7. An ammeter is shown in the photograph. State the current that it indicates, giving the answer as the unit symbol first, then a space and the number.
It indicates A 19
